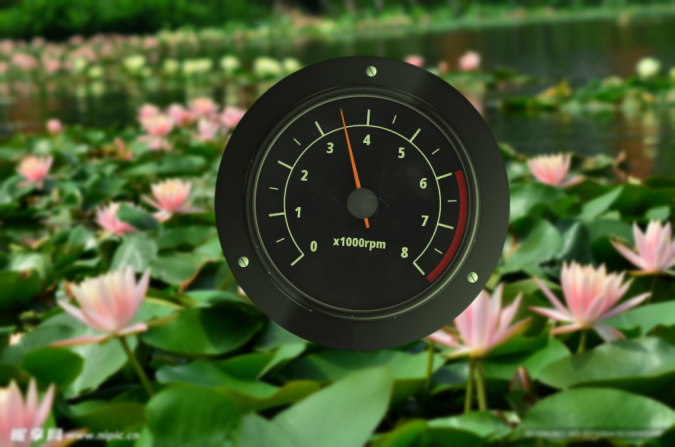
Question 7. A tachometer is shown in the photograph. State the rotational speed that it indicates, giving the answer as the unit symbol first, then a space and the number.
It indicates rpm 3500
